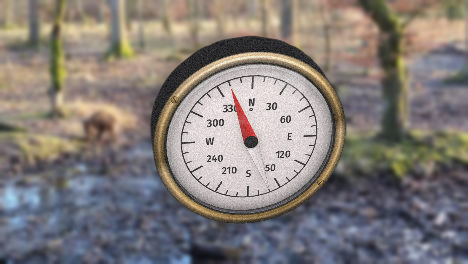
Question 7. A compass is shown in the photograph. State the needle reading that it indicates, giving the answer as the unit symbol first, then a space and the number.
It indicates ° 340
